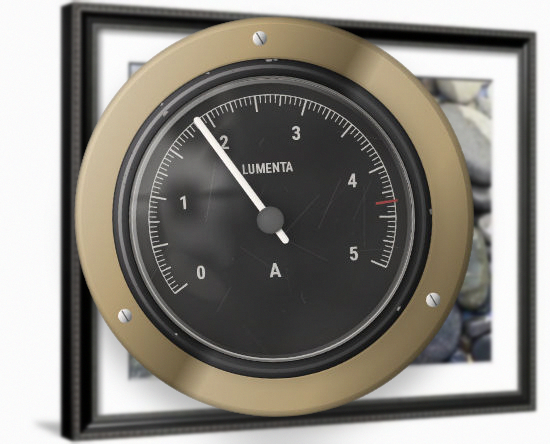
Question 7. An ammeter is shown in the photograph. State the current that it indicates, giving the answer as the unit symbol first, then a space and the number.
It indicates A 1.9
